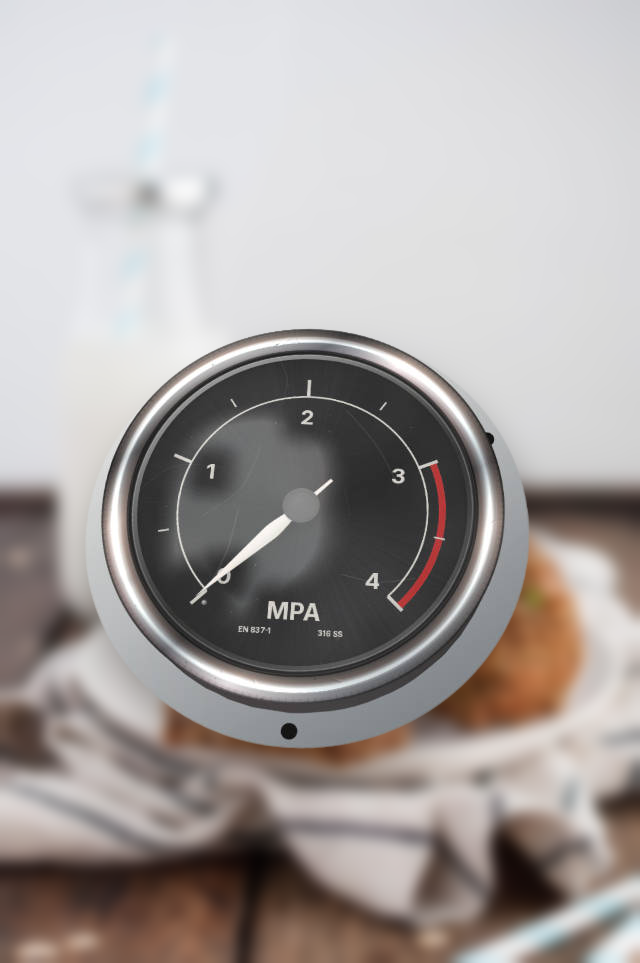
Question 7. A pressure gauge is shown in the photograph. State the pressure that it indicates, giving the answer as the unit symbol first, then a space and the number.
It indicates MPa 0
